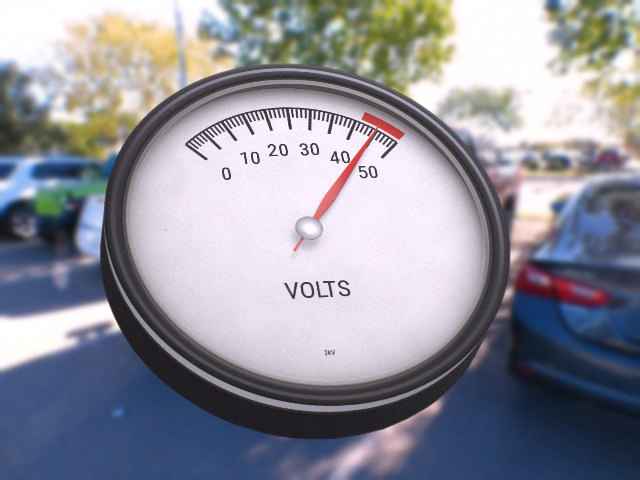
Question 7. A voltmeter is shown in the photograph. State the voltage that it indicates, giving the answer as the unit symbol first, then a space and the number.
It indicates V 45
